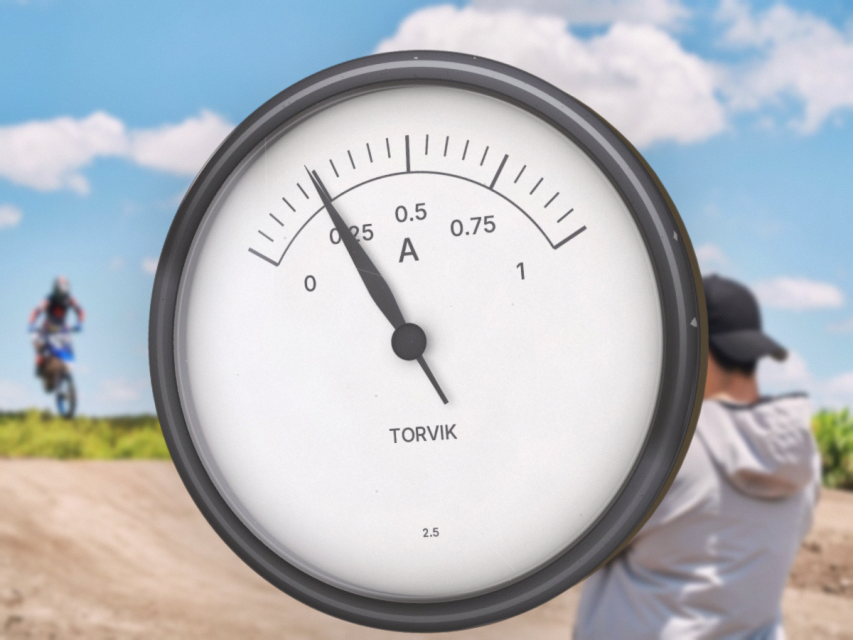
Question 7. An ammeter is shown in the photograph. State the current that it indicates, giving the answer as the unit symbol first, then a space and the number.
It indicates A 0.25
